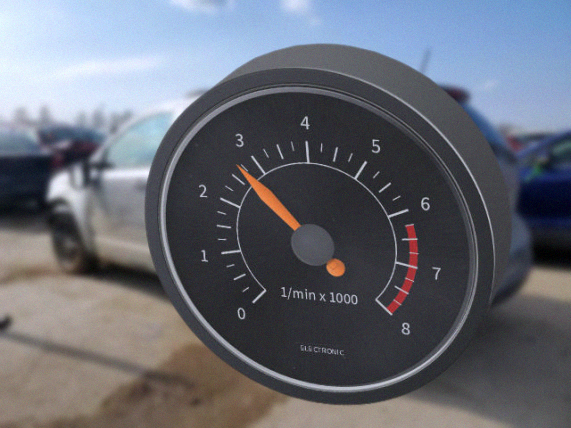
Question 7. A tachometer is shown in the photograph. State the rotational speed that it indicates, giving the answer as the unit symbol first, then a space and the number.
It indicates rpm 2750
